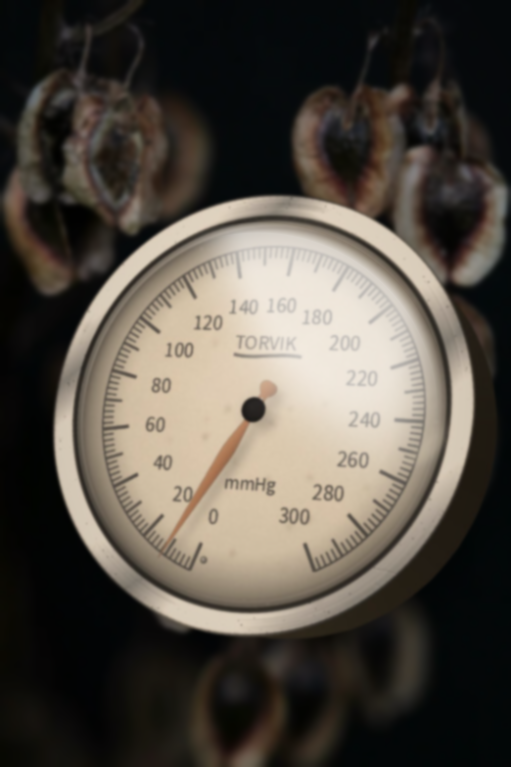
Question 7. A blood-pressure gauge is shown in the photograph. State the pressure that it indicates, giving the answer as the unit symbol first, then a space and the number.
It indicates mmHg 10
